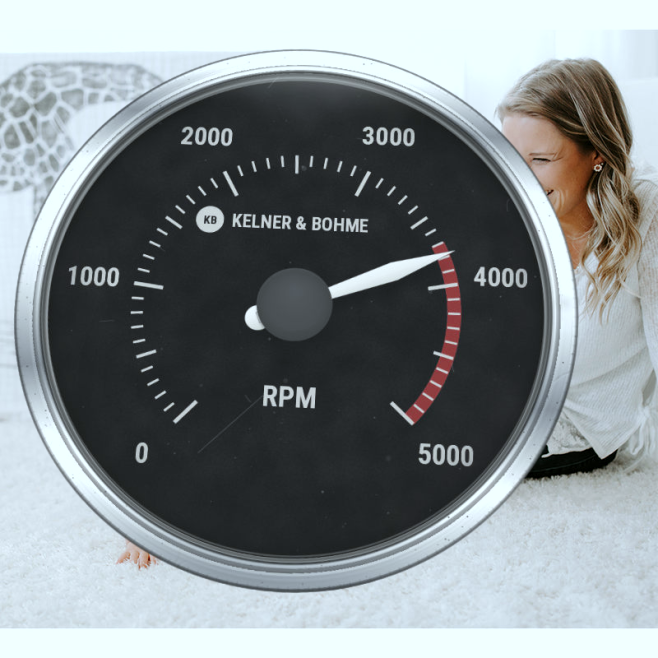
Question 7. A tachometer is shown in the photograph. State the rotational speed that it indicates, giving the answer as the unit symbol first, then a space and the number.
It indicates rpm 3800
